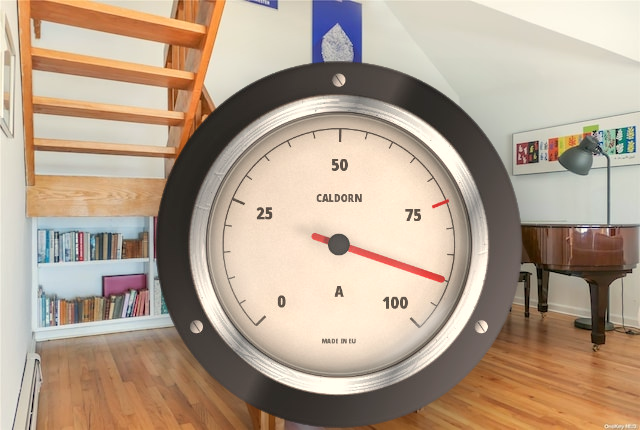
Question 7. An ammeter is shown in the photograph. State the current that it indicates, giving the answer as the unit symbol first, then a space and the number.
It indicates A 90
